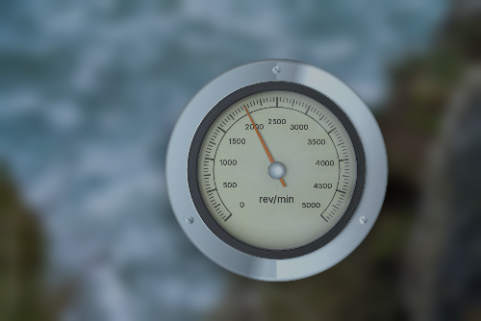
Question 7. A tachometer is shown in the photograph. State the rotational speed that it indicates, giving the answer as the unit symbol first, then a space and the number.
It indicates rpm 2000
